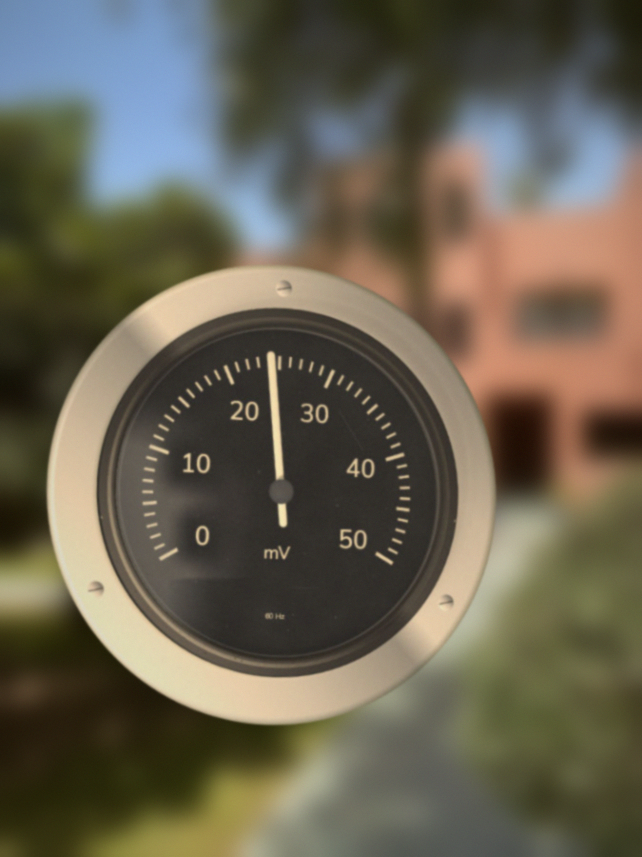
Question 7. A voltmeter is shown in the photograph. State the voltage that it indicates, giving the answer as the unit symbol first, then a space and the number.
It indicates mV 24
